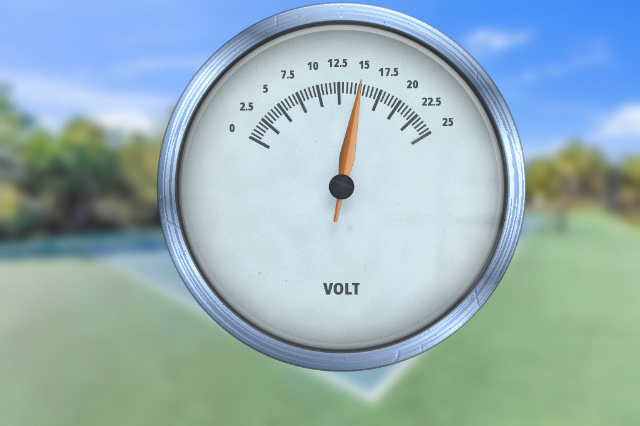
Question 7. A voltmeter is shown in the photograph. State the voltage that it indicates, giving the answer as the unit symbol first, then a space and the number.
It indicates V 15
